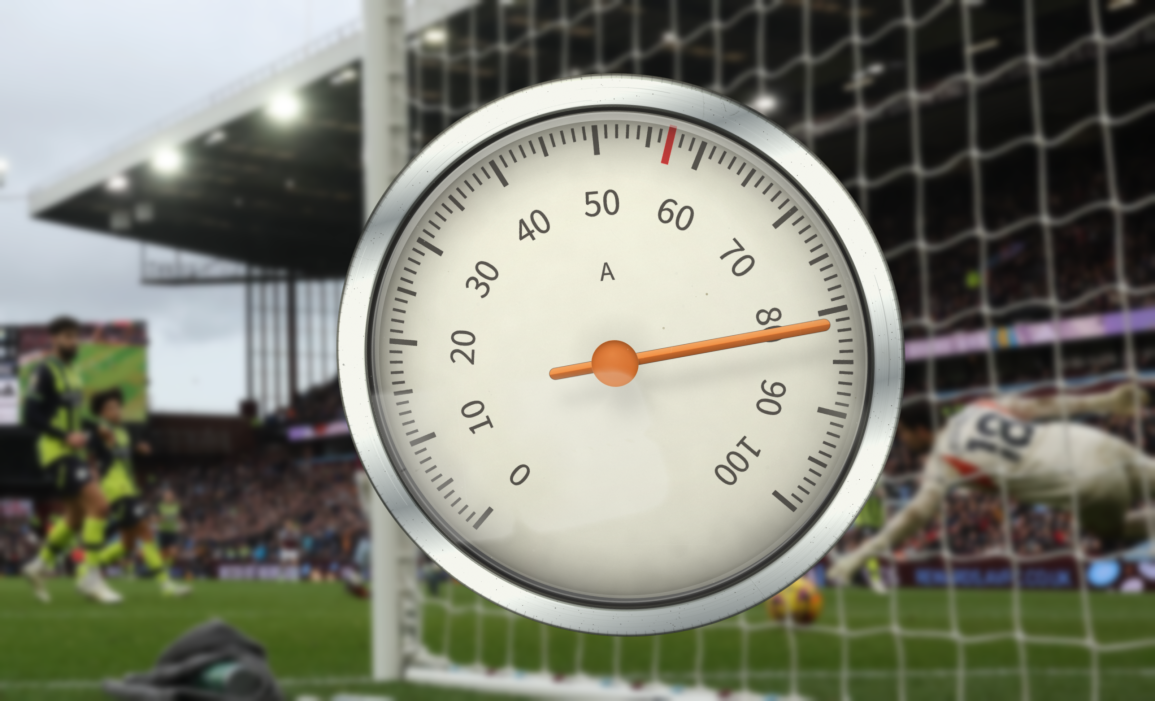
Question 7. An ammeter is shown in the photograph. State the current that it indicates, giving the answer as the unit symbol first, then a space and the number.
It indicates A 81
